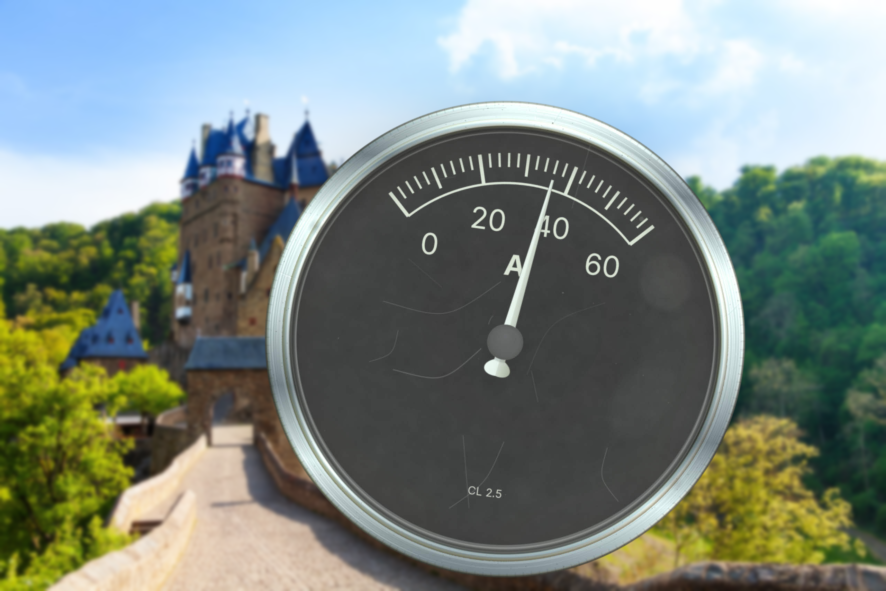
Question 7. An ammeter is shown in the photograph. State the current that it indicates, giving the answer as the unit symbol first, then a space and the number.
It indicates A 36
